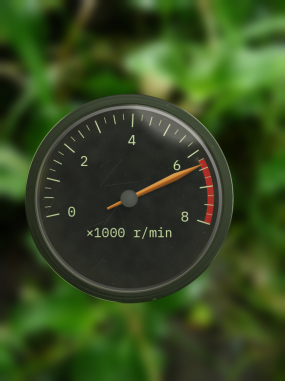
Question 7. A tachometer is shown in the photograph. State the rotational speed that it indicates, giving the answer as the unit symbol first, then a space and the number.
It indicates rpm 6375
